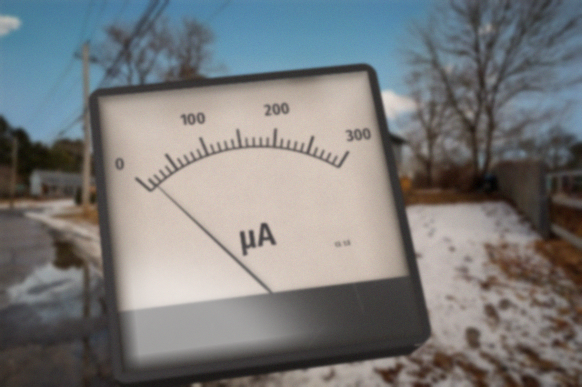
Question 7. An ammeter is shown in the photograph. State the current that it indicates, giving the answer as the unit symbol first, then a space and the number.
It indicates µA 10
